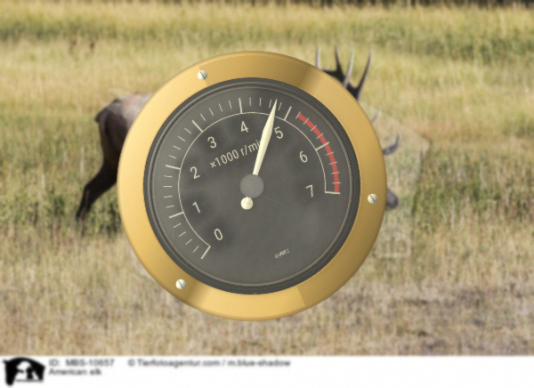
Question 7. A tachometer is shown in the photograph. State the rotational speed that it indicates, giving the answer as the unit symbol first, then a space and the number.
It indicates rpm 4700
